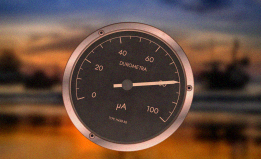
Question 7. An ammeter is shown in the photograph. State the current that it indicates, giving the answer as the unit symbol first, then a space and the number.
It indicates µA 80
